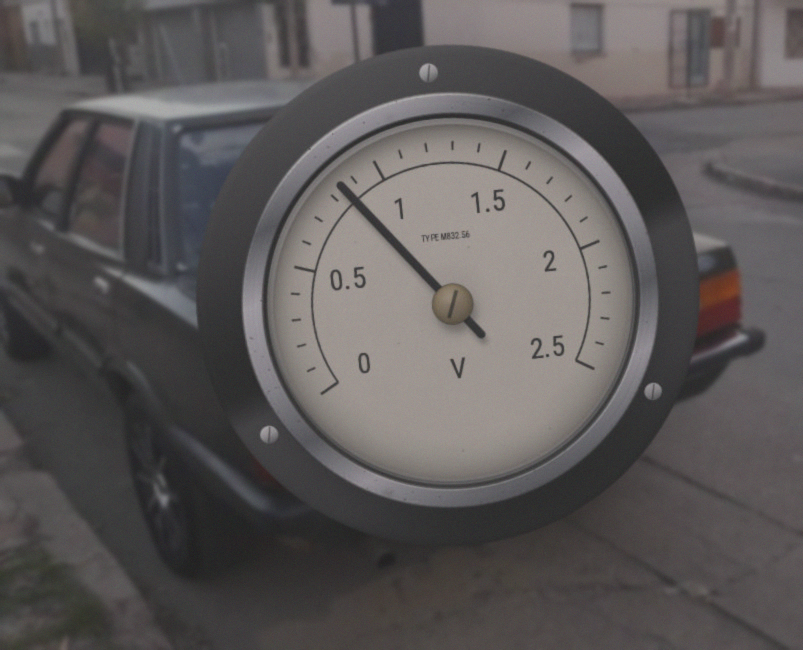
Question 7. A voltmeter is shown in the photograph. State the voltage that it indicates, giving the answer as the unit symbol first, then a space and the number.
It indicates V 0.85
